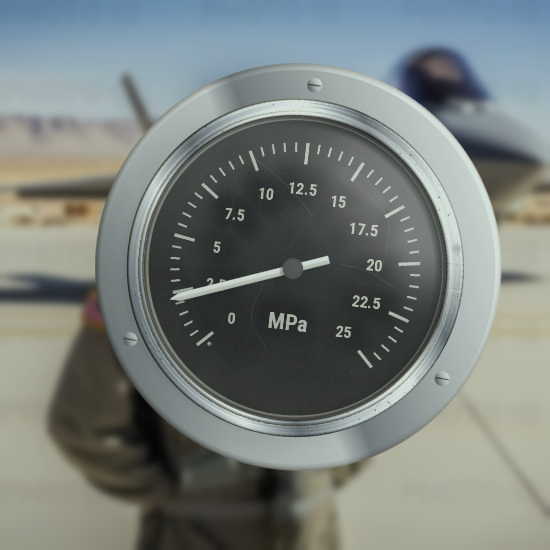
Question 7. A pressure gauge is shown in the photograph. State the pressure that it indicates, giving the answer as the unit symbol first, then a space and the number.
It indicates MPa 2.25
